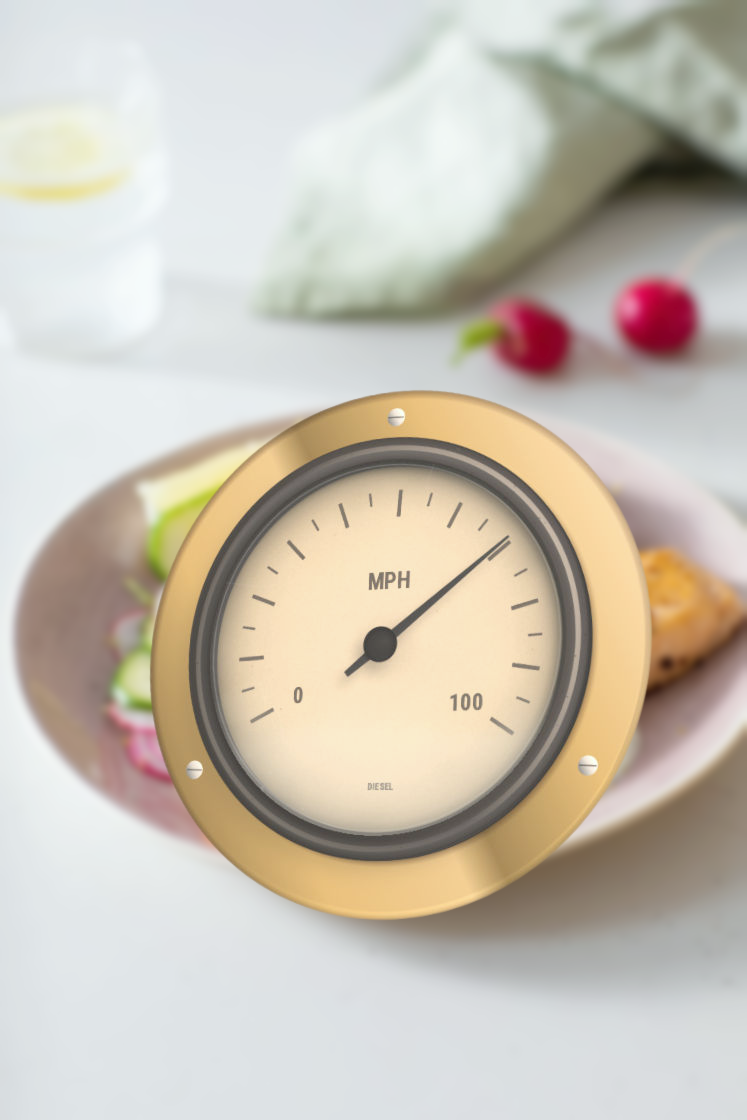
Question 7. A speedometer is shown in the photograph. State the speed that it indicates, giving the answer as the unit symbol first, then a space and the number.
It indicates mph 70
